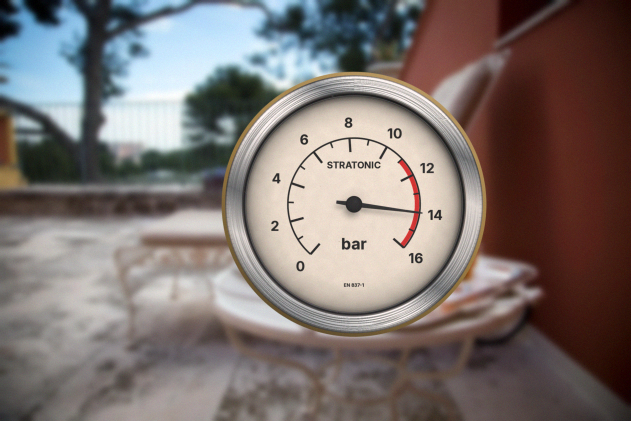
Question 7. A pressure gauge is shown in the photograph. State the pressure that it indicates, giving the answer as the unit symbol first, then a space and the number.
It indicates bar 14
